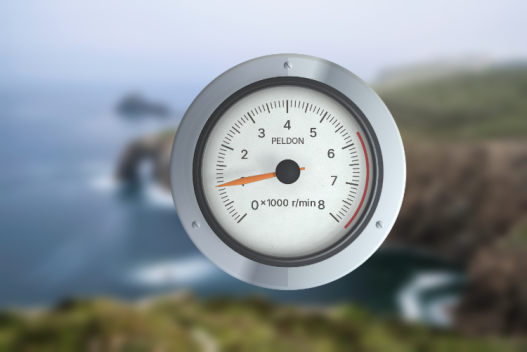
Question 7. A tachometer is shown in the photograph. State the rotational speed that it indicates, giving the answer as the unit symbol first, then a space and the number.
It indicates rpm 1000
